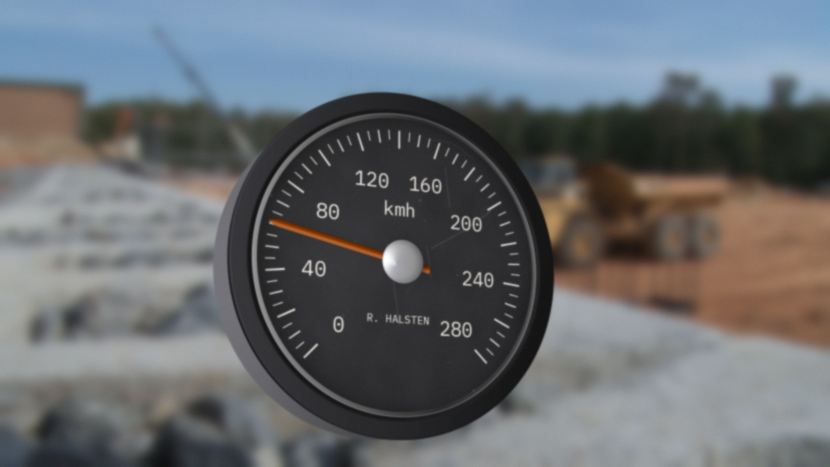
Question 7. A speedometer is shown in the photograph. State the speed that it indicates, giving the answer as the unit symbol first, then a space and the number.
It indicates km/h 60
